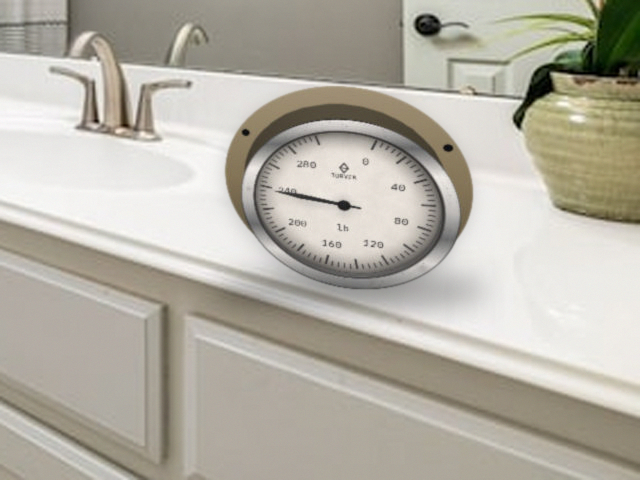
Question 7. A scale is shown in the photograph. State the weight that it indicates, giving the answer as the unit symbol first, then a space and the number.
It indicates lb 240
